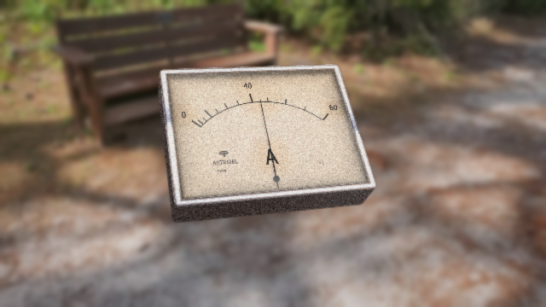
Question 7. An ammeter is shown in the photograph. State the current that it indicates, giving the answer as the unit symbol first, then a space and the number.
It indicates A 42.5
